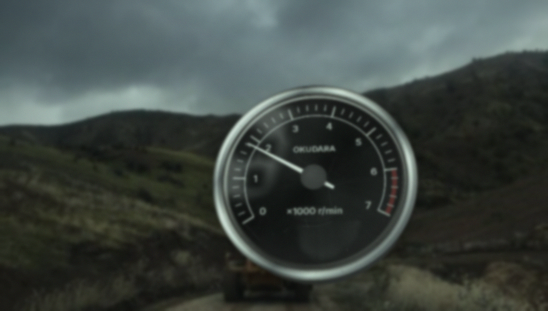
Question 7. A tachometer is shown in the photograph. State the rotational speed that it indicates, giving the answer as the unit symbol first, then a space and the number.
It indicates rpm 1800
